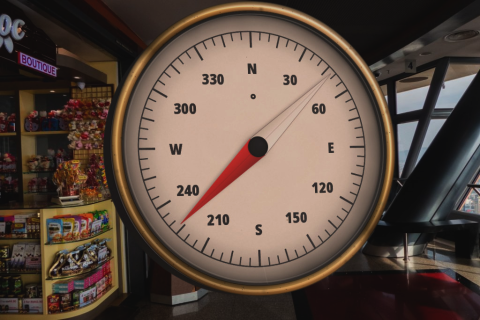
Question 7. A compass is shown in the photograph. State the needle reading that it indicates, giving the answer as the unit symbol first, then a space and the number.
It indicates ° 227.5
